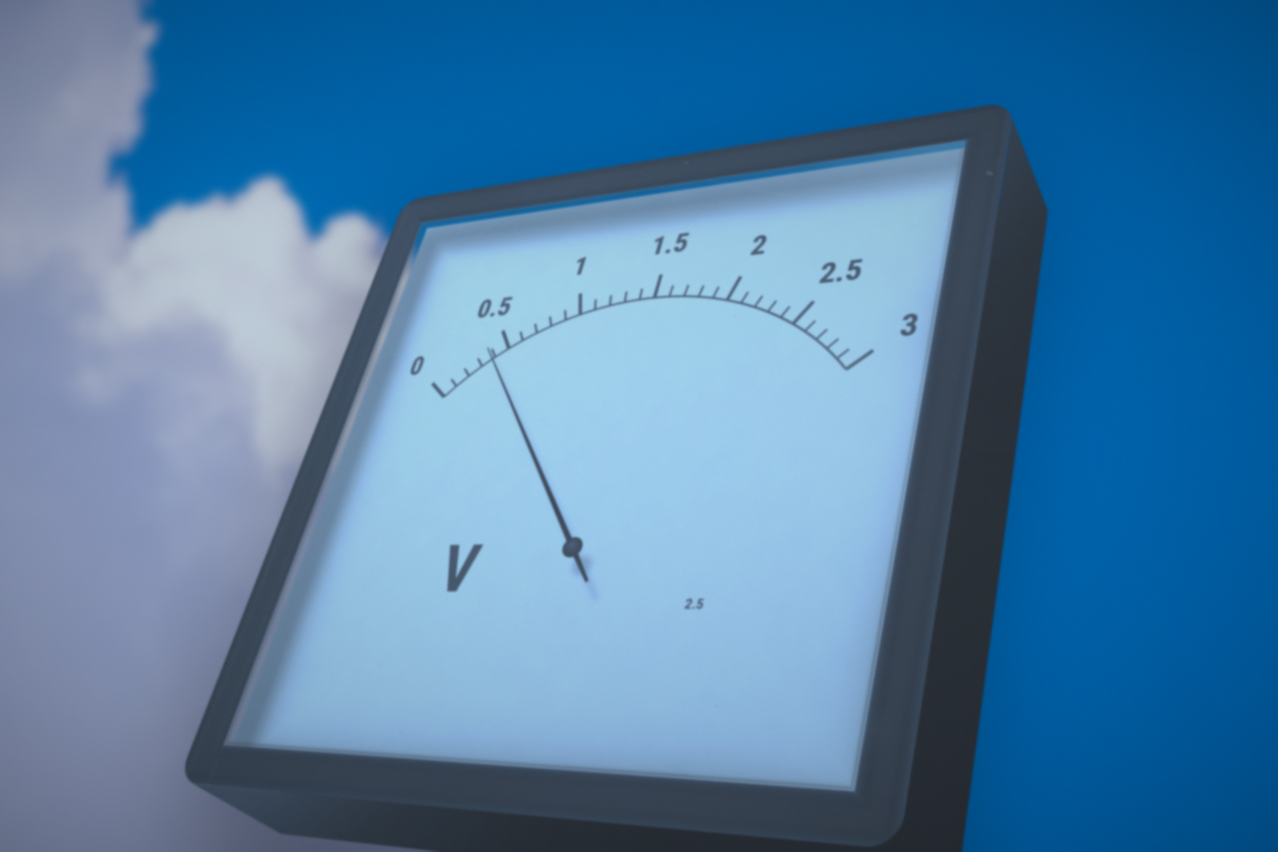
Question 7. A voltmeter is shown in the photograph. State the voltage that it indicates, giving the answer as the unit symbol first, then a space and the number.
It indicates V 0.4
